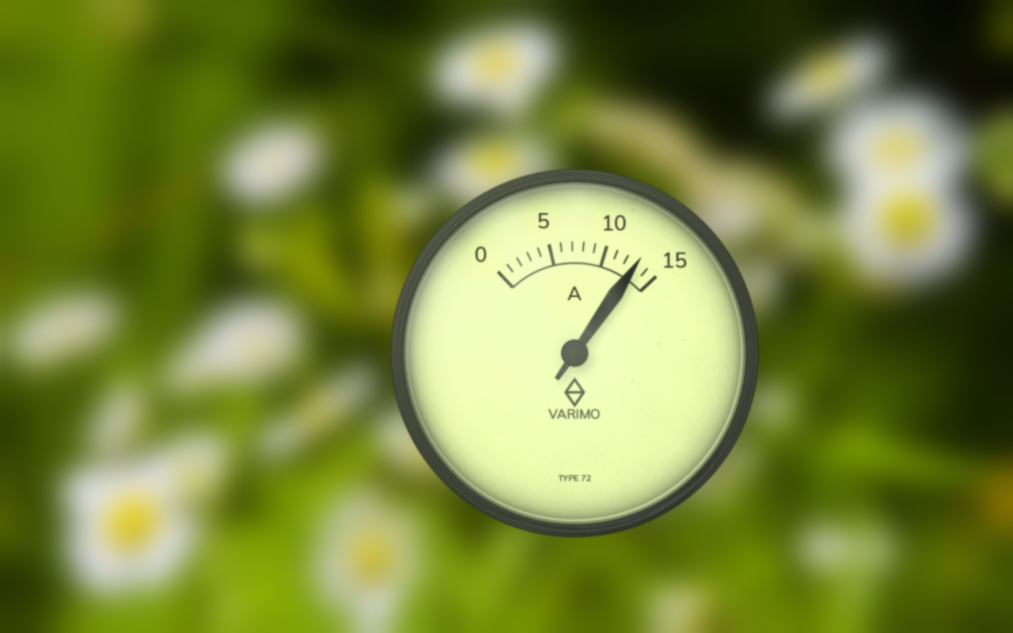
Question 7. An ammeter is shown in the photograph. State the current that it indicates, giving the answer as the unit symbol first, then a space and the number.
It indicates A 13
